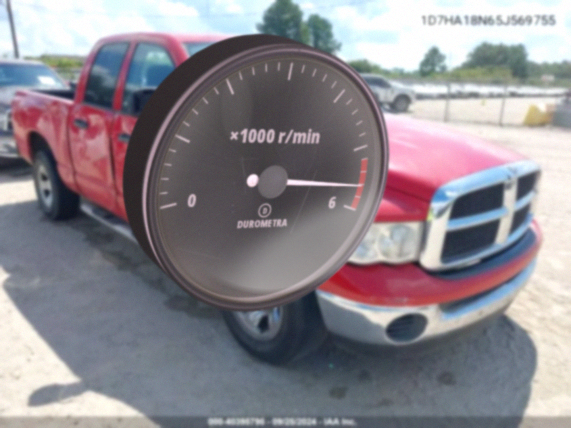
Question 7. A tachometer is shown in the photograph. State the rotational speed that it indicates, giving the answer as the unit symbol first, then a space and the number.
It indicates rpm 5600
